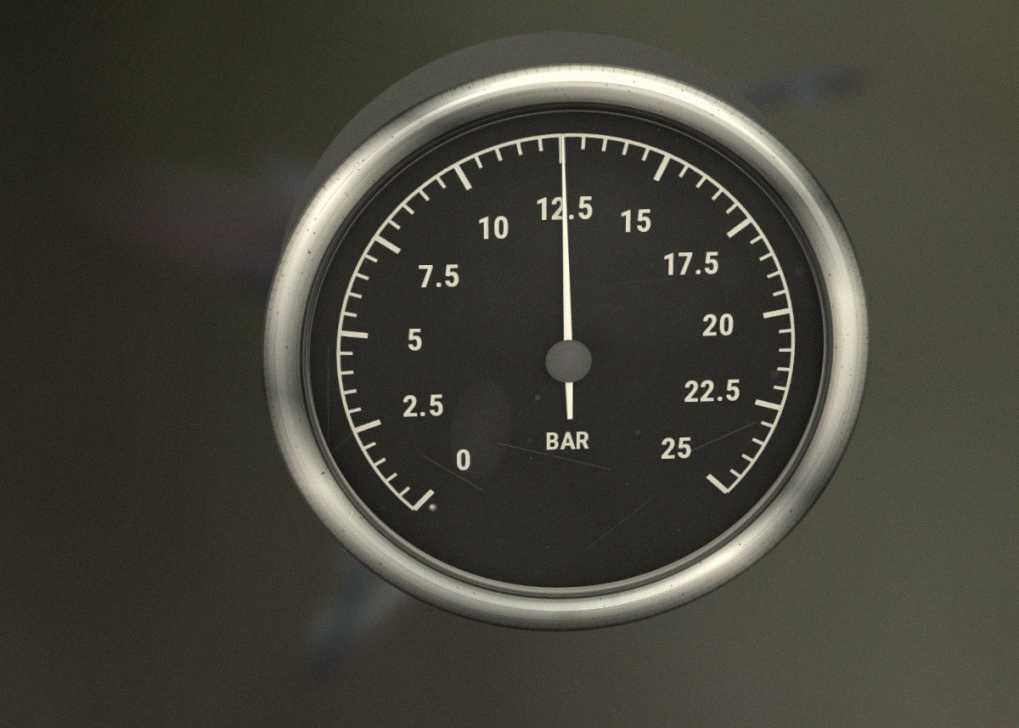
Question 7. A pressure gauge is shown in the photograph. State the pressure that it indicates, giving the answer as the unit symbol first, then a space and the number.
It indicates bar 12.5
